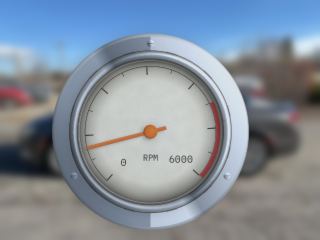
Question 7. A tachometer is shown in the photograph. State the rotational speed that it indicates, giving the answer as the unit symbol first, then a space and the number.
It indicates rpm 750
